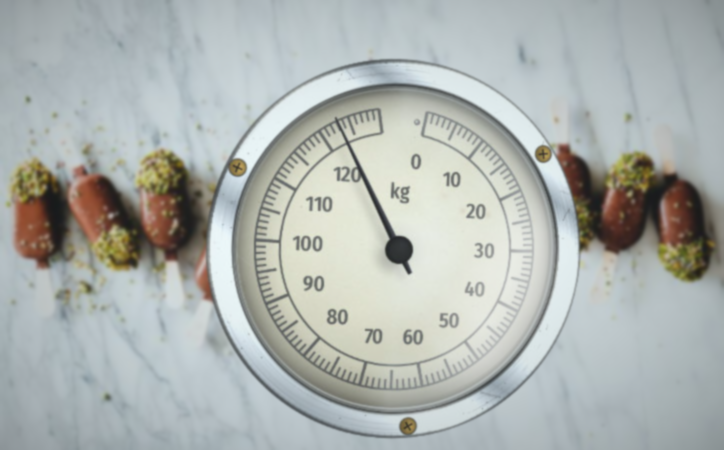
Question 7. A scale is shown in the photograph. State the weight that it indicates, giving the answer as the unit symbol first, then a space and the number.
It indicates kg 123
